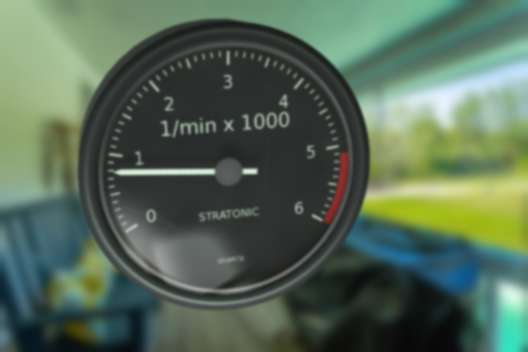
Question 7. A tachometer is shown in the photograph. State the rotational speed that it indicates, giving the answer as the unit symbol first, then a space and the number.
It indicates rpm 800
